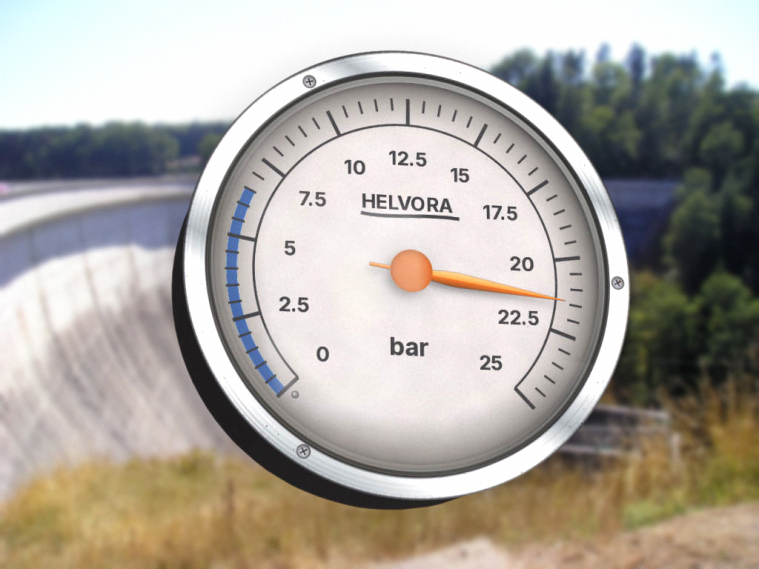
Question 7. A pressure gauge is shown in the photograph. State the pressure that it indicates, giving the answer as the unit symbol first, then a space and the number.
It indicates bar 21.5
